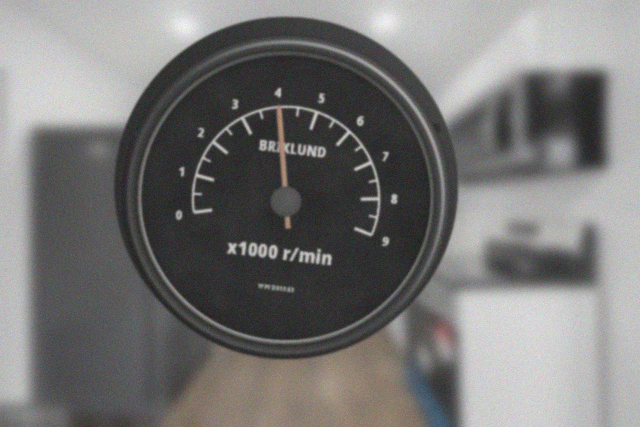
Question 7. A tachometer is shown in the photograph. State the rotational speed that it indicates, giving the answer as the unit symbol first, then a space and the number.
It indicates rpm 4000
